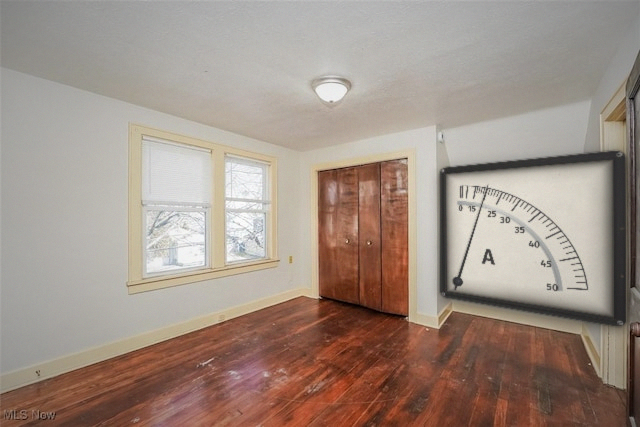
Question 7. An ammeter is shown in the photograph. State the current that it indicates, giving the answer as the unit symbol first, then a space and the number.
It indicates A 20
